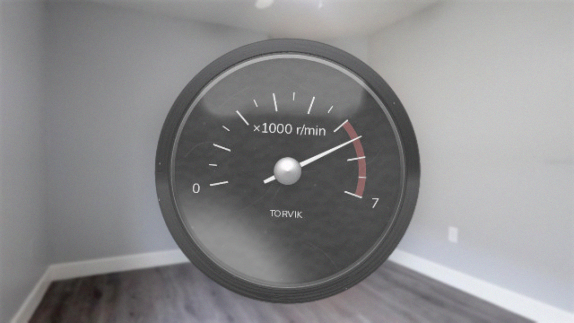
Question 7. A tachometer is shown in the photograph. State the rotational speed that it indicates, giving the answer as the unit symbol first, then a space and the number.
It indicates rpm 5500
